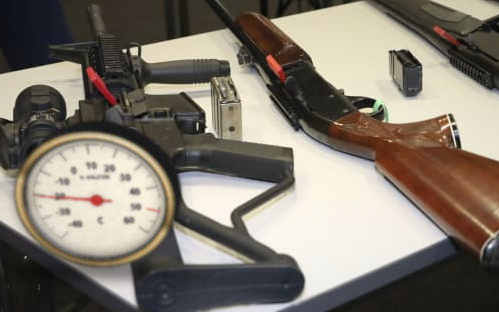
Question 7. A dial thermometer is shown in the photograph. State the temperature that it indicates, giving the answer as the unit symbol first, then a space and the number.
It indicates °C -20
